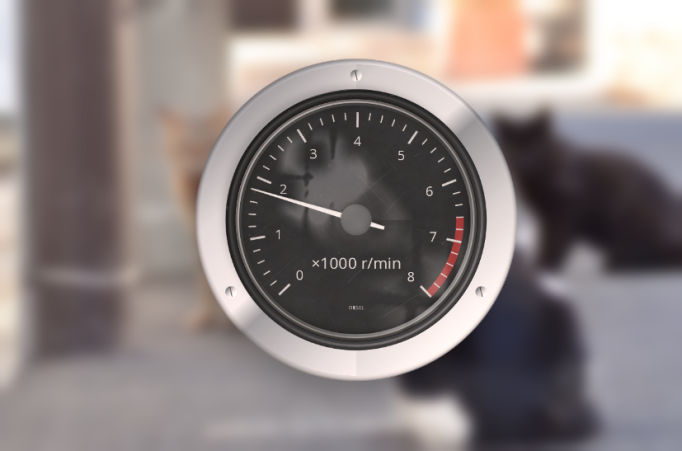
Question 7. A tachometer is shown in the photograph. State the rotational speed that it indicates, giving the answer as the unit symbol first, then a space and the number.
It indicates rpm 1800
